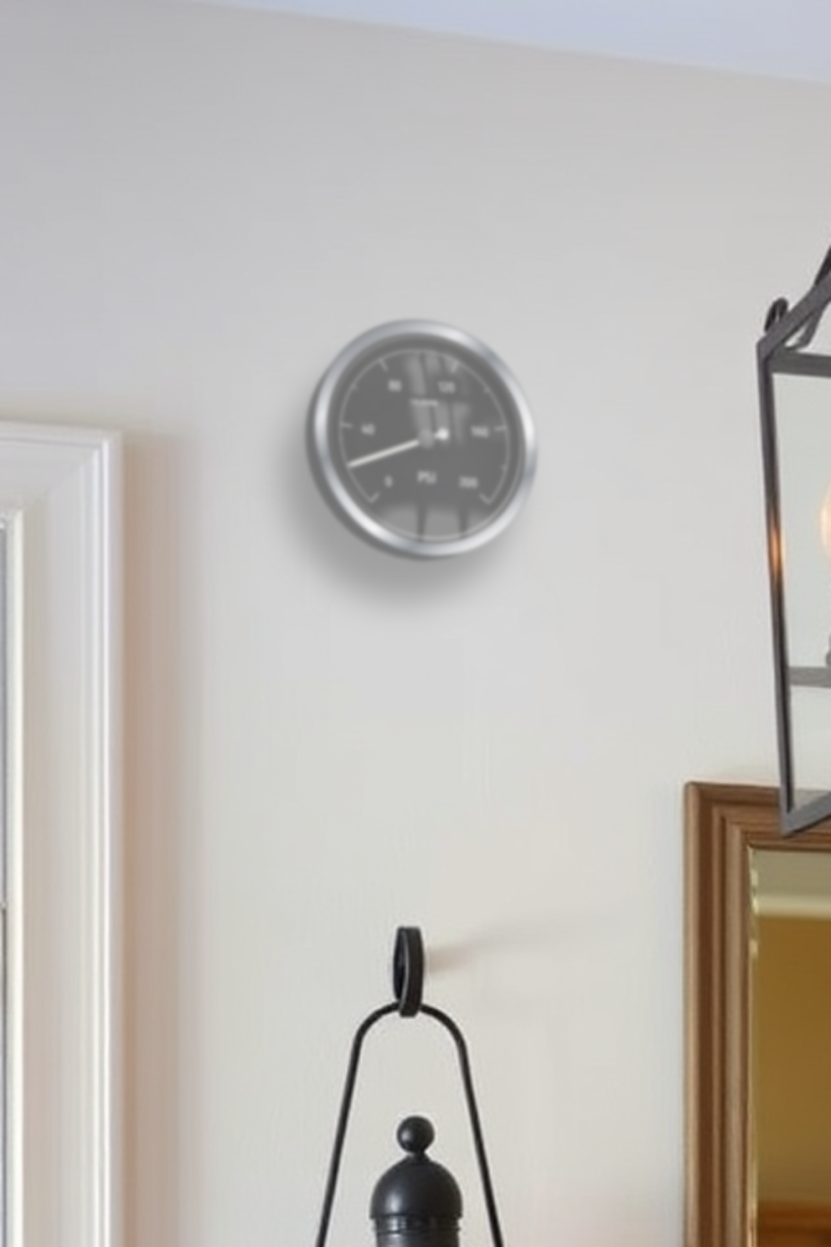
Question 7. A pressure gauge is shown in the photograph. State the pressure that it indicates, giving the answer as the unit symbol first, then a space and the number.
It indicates psi 20
